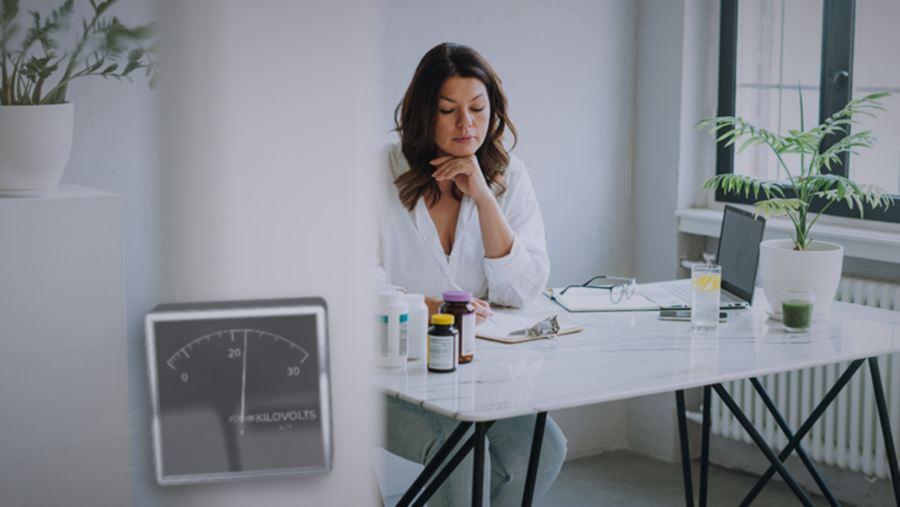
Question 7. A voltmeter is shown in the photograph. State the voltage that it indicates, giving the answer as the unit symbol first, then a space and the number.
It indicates kV 22
